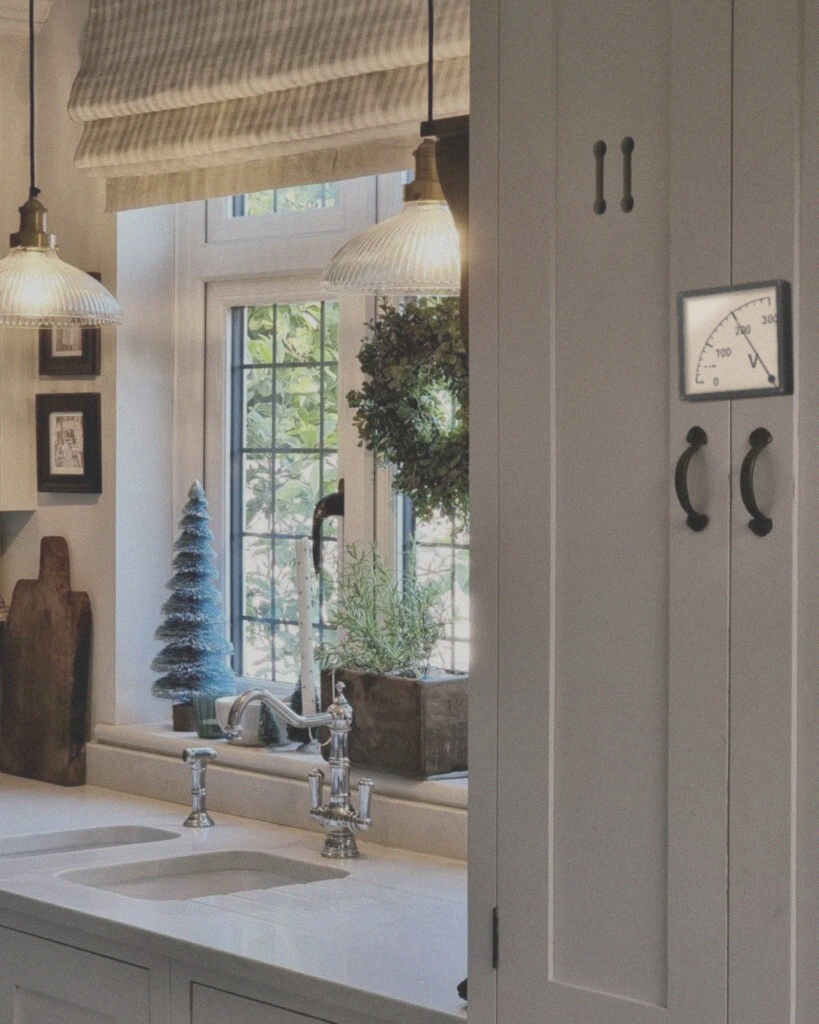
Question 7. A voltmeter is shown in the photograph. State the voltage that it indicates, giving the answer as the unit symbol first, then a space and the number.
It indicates V 200
